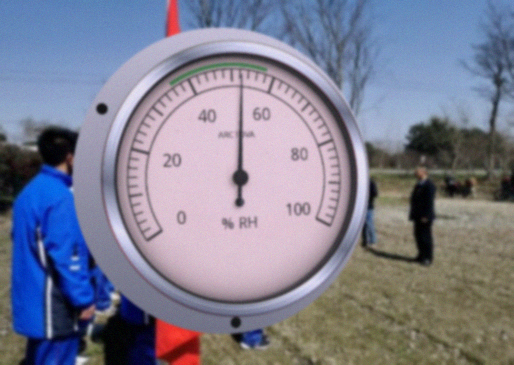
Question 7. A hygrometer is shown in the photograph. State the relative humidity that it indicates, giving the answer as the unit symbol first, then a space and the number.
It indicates % 52
